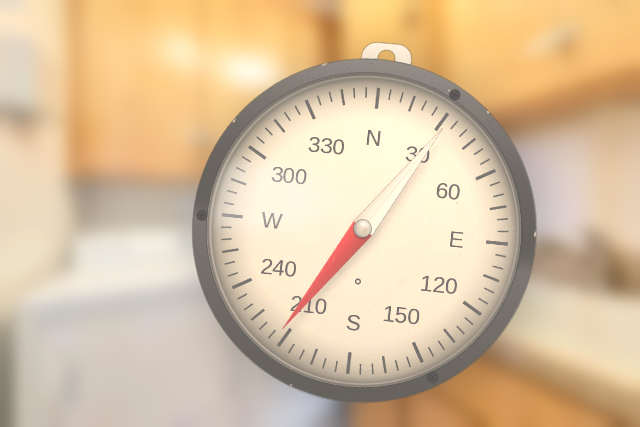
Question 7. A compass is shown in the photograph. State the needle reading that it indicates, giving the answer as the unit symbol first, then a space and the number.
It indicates ° 212.5
